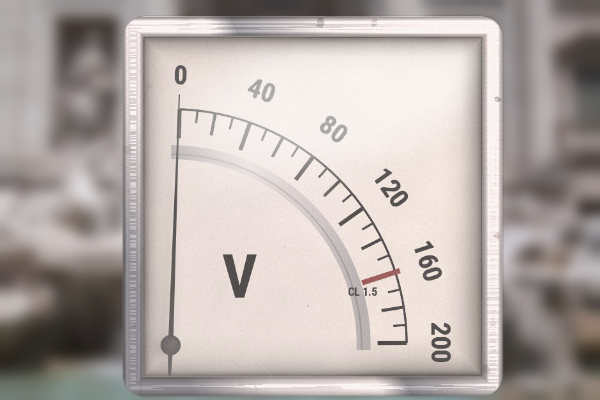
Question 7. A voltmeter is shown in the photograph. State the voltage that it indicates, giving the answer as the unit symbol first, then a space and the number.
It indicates V 0
